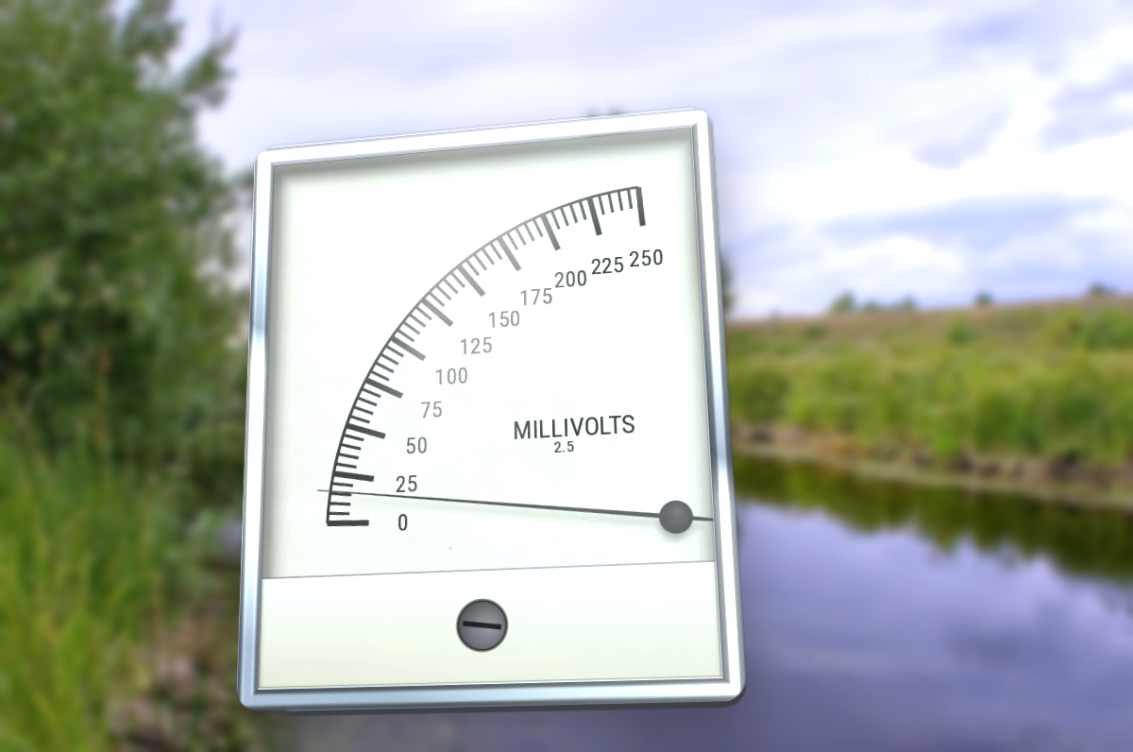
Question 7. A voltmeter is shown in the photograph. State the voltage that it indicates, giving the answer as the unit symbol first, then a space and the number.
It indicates mV 15
